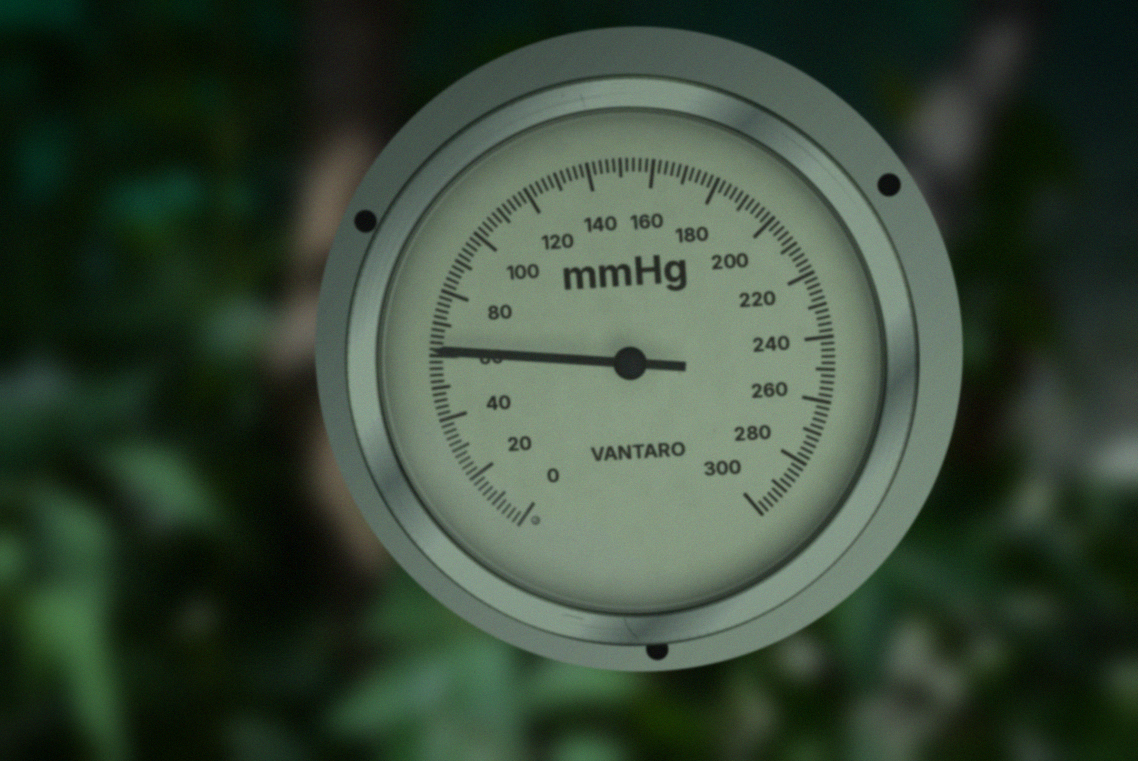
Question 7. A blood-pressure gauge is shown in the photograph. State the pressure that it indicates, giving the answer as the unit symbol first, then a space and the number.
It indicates mmHg 62
